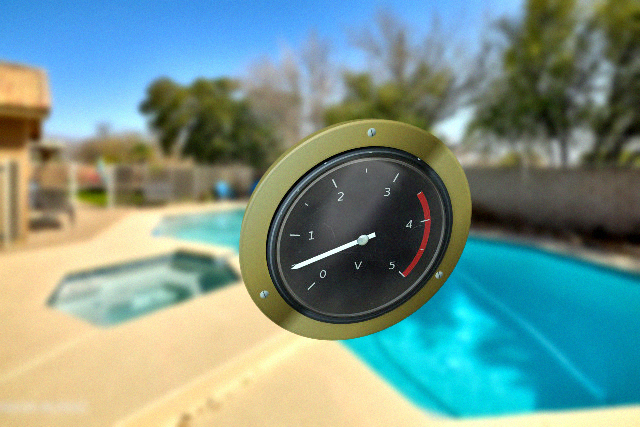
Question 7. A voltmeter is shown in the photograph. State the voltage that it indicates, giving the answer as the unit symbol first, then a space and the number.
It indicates V 0.5
